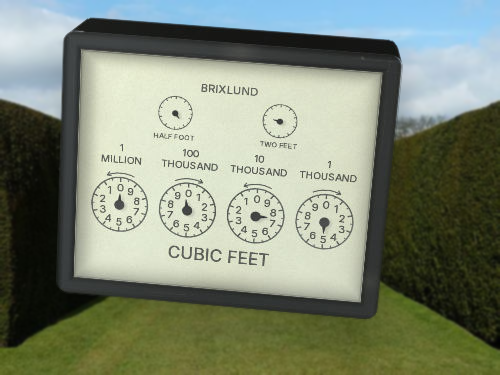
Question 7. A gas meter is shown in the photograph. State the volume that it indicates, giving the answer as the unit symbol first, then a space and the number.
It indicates ft³ 997500
